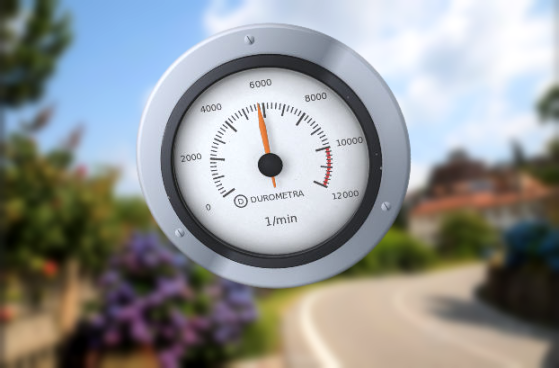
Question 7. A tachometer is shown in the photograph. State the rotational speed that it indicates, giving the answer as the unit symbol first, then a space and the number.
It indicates rpm 5800
